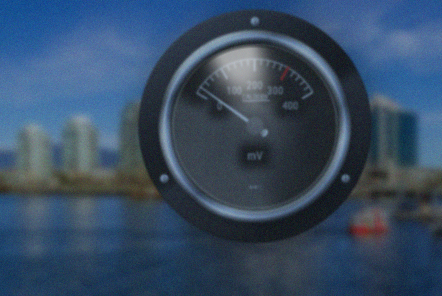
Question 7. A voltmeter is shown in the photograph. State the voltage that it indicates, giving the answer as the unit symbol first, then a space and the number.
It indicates mV 20
